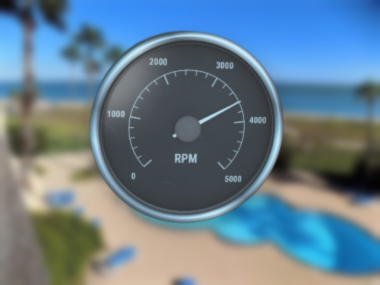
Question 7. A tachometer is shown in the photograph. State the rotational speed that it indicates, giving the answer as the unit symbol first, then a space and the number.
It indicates rpm 3600
